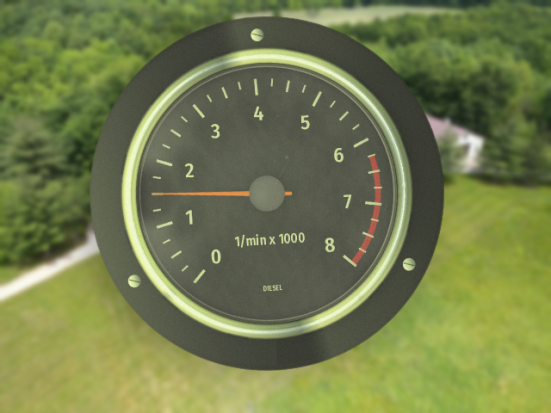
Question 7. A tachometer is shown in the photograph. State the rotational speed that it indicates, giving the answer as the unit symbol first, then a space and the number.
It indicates rpm 1500
